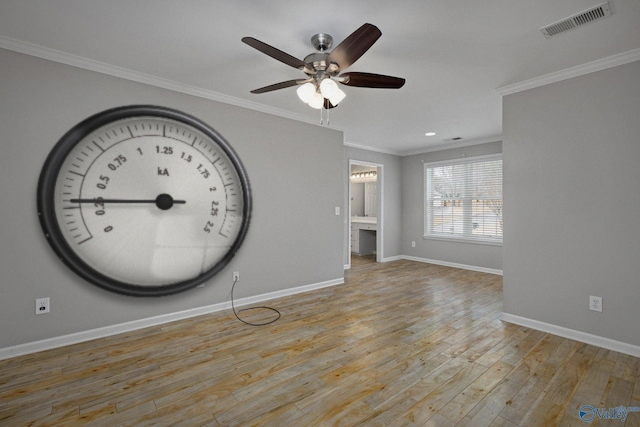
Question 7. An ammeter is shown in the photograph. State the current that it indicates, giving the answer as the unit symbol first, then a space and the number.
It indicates kA 0.3
